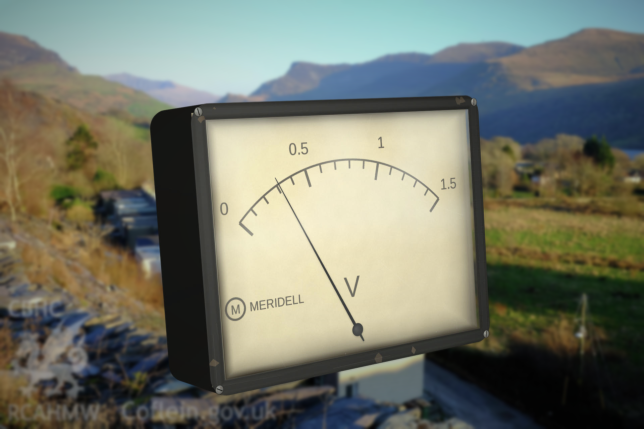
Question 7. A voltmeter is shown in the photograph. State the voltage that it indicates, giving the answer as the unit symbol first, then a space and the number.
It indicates V 0.3
